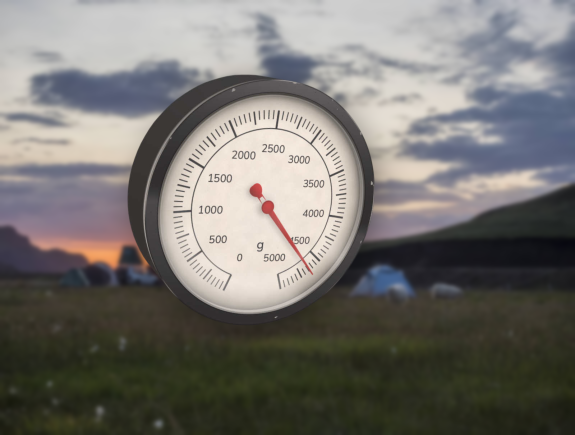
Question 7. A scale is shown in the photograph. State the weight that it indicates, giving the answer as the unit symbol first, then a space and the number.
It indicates g 4650
